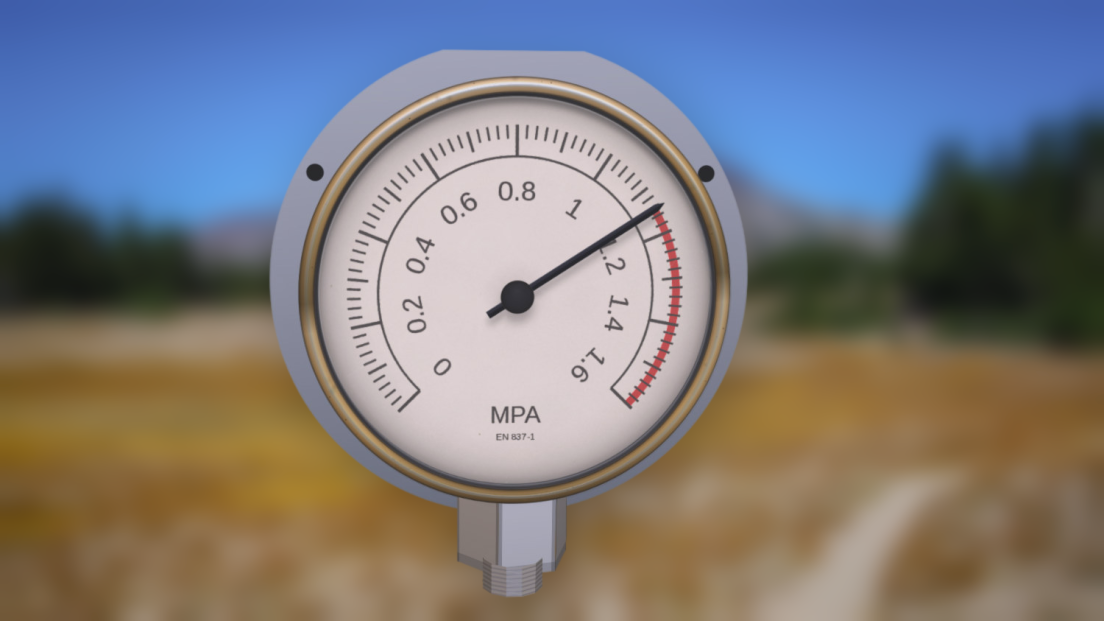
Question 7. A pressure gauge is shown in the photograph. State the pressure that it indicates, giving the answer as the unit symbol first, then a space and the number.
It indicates MPa 1.14
